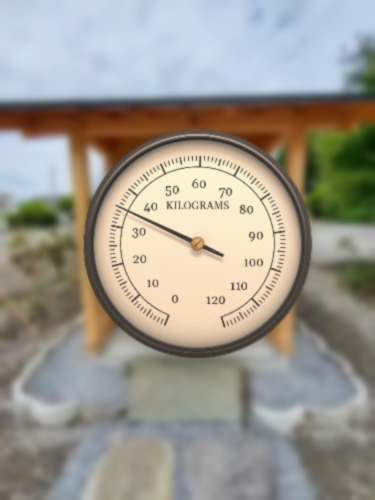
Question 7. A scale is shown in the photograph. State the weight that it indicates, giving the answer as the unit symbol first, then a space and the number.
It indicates kg 35
